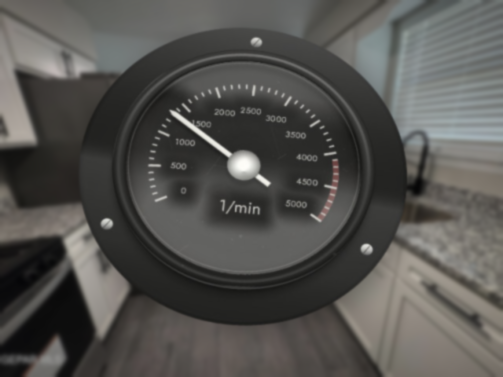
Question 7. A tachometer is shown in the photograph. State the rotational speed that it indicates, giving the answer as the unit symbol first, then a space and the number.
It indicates rpm 1300
